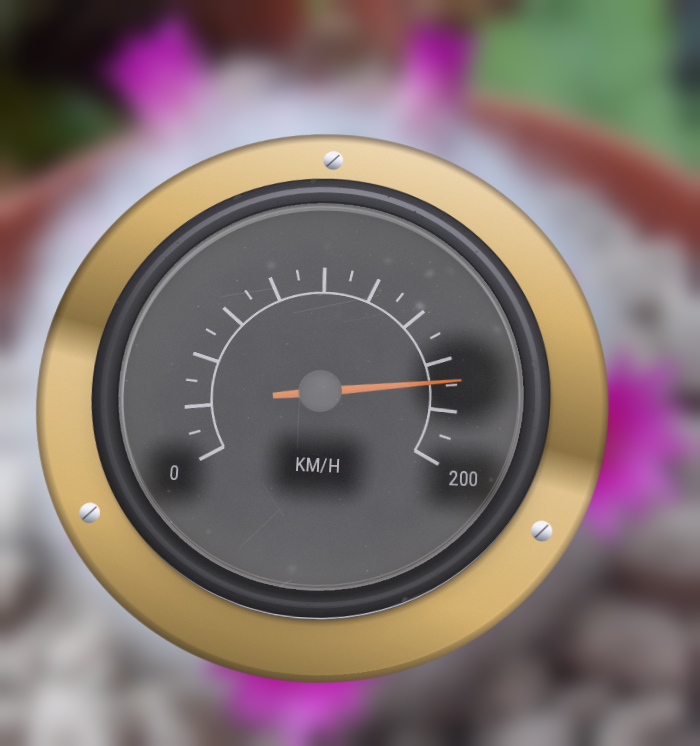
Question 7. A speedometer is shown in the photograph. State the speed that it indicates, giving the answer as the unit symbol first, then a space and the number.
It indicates km/h 170
